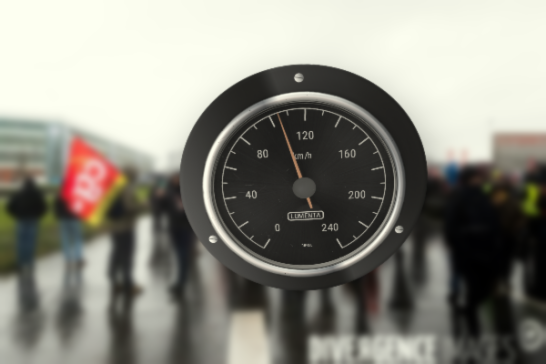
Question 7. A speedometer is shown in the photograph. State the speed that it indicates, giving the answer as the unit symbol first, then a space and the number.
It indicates km/h 105
